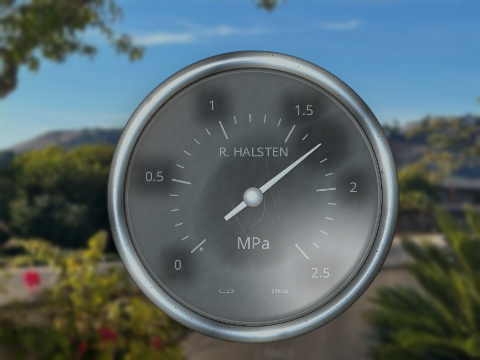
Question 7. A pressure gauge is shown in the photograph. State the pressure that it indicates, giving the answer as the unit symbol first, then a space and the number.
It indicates MPa 1.7
